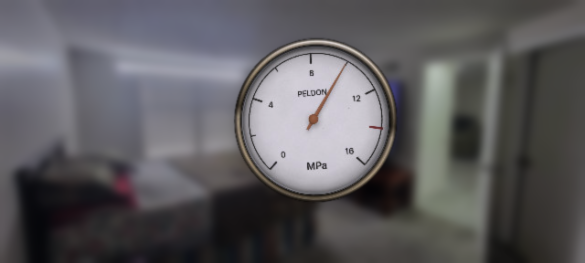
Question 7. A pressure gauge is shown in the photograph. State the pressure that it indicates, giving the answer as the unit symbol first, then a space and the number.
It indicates MPa 10
